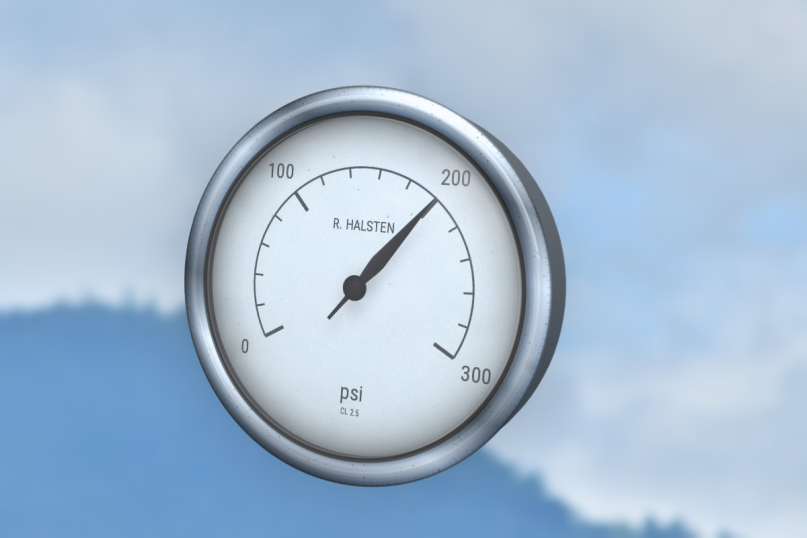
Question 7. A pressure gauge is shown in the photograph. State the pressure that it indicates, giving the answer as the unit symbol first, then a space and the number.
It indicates psi 200
